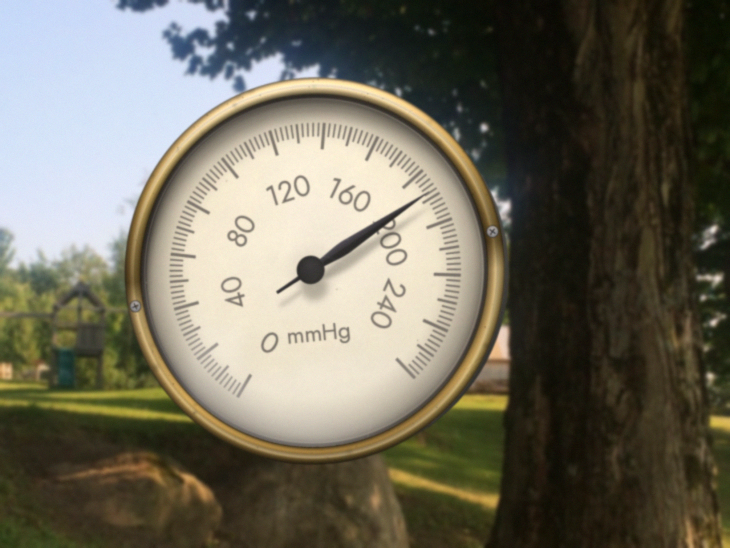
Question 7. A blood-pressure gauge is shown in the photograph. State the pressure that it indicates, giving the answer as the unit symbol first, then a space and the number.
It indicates mmHg 188
